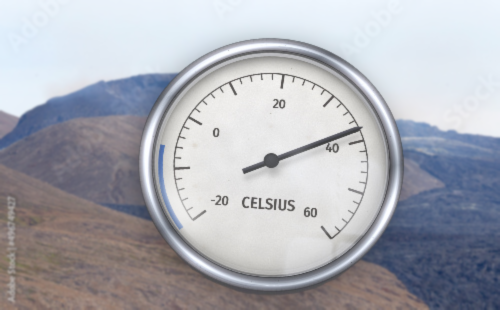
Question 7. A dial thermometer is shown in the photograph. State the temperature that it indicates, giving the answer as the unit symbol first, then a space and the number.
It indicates °C 38
